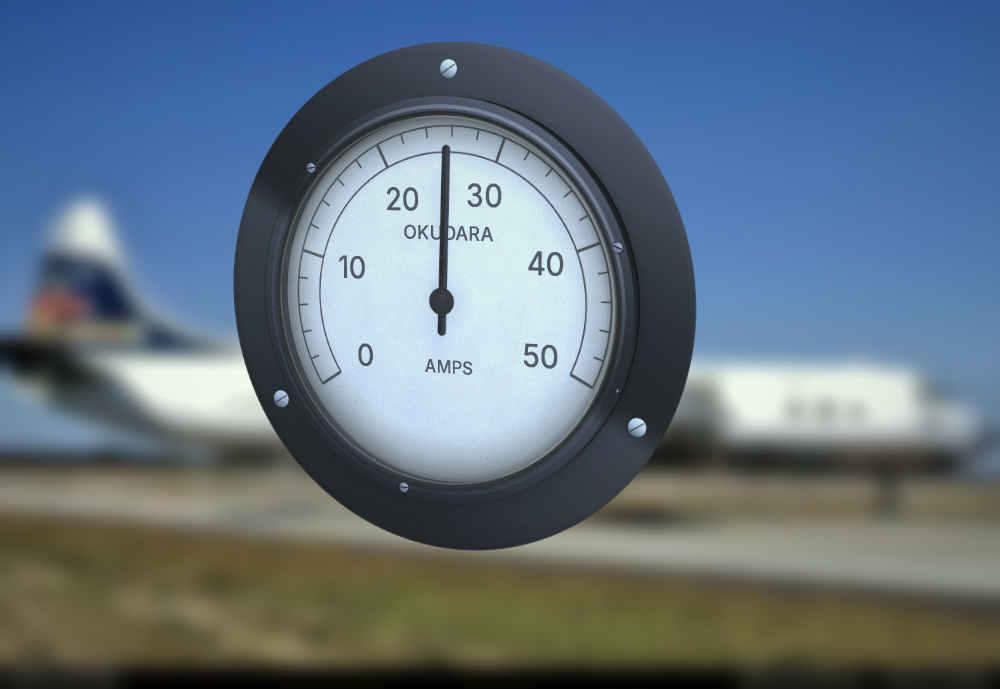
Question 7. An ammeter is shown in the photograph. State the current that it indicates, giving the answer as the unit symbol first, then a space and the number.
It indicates A 26
